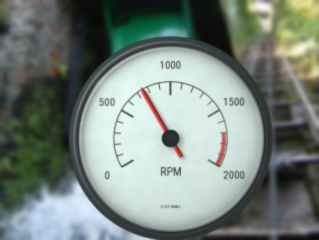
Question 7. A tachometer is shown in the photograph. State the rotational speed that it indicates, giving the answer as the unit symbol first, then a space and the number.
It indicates rpm 750
